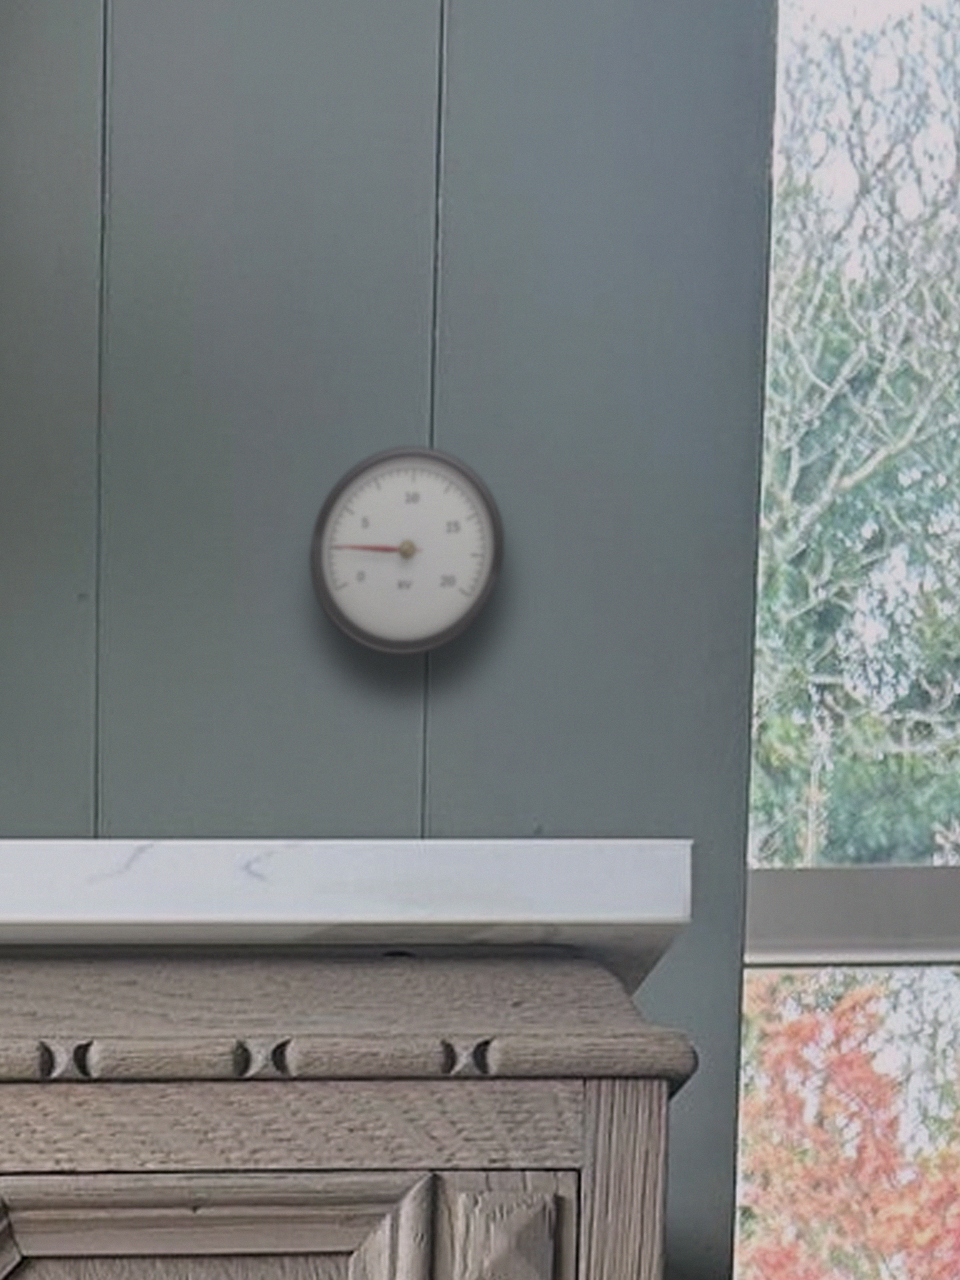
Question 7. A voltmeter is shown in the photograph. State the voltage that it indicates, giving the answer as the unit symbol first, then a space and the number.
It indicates kV 2.5
